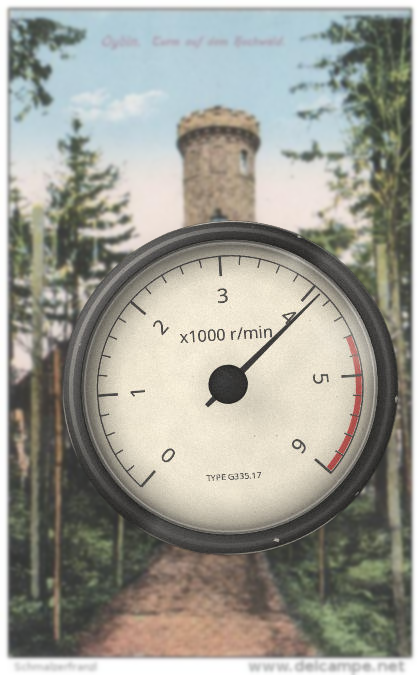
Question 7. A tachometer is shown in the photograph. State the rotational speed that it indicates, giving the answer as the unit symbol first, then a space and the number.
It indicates rpm 4100
